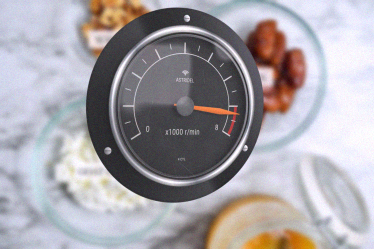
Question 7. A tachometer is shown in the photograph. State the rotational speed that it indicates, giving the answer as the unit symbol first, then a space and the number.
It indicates rpm 7250
